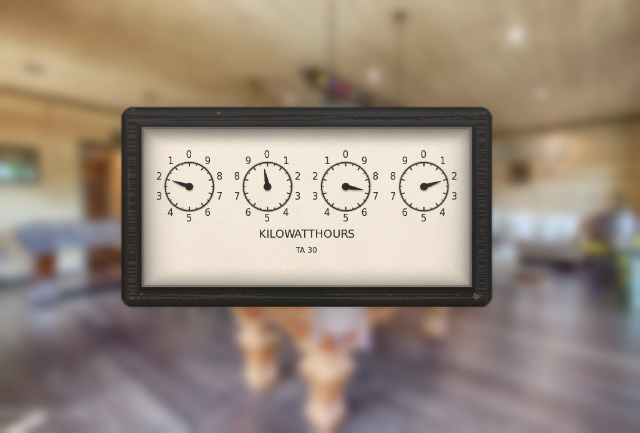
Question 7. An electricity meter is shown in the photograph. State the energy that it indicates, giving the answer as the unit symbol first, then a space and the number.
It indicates kWh 1972
